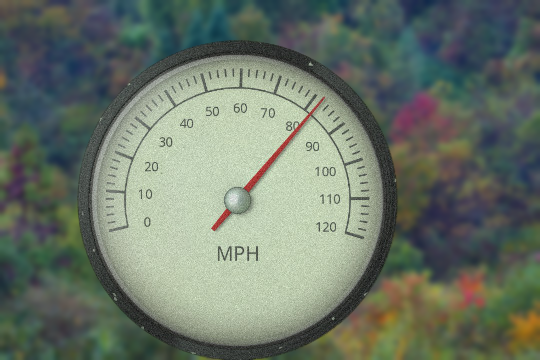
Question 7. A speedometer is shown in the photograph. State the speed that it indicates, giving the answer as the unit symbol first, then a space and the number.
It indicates mph 82
